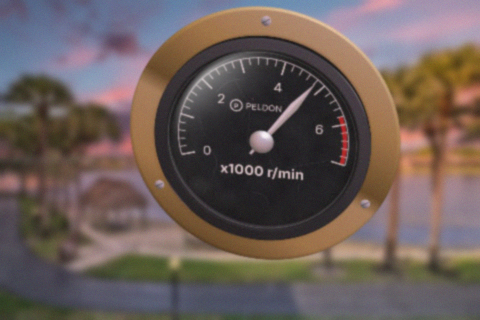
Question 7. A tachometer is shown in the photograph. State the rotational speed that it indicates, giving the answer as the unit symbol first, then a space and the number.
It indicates rpm 4800
